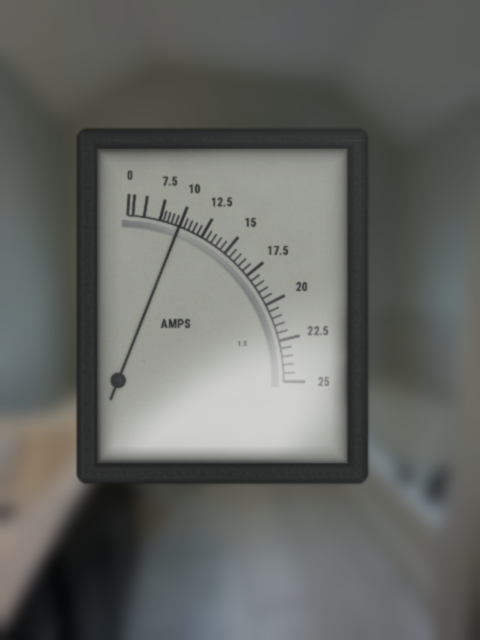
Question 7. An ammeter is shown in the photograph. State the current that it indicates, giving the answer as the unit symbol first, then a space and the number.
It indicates A 10
